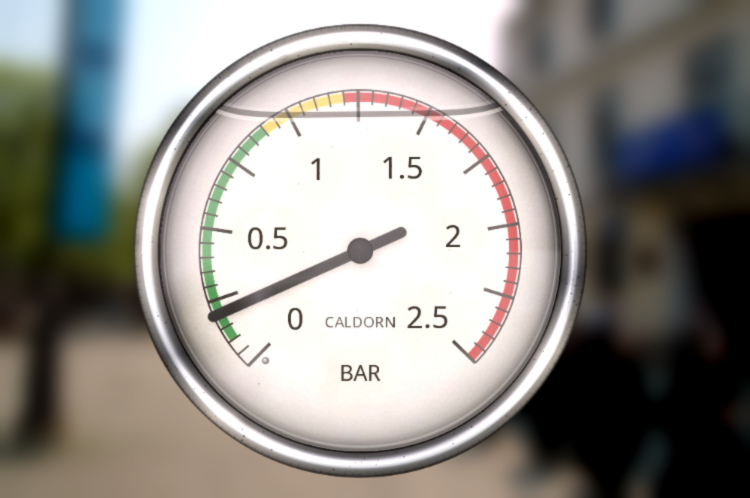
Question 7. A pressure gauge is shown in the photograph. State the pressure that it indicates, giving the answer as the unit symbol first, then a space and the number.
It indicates bar 0.2
